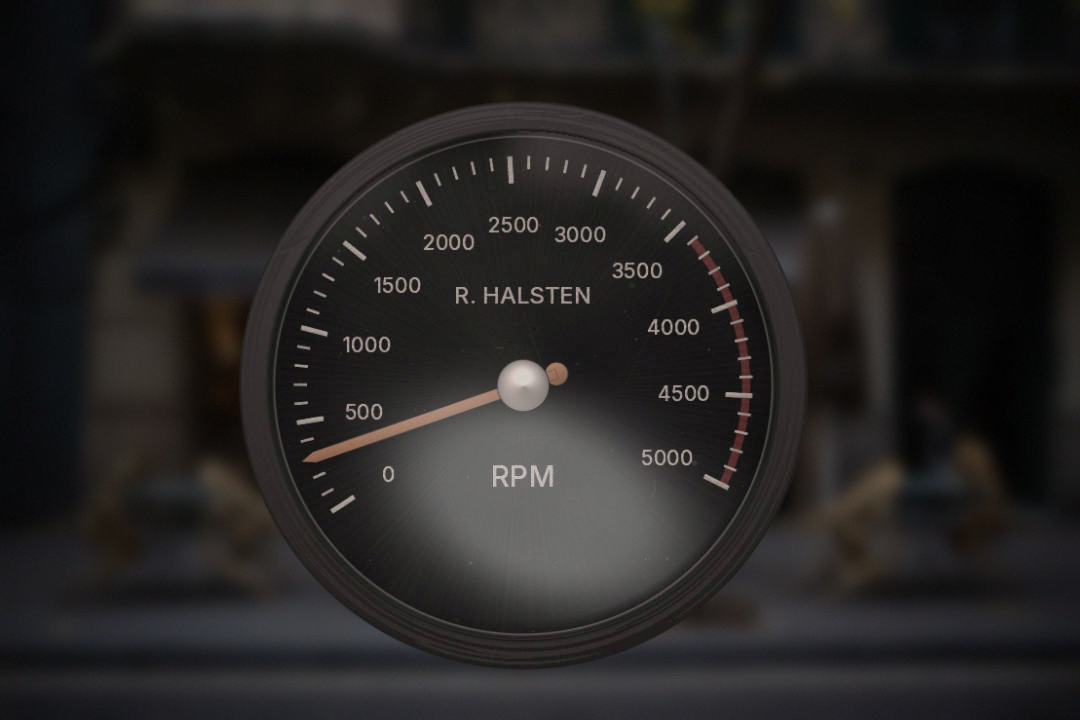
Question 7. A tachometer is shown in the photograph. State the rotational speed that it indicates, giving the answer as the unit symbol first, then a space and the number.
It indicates rpm 300
